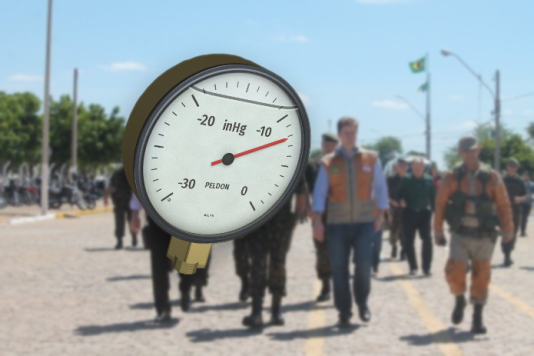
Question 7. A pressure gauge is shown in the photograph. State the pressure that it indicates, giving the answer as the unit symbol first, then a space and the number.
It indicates inHg -8
